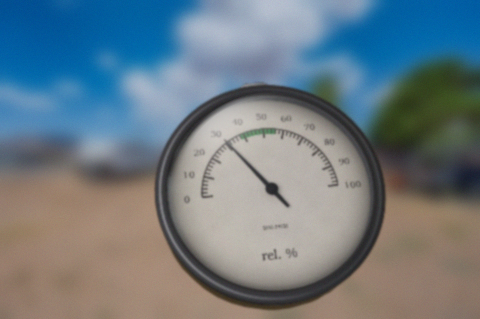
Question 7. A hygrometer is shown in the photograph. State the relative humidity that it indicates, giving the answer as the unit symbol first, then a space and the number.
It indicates % 30
